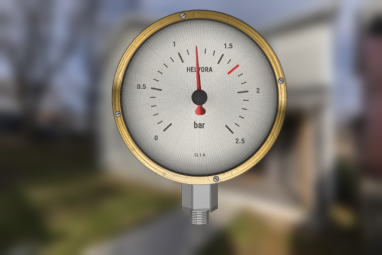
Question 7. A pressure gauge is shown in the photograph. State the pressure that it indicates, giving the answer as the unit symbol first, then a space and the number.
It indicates bar 1.2
